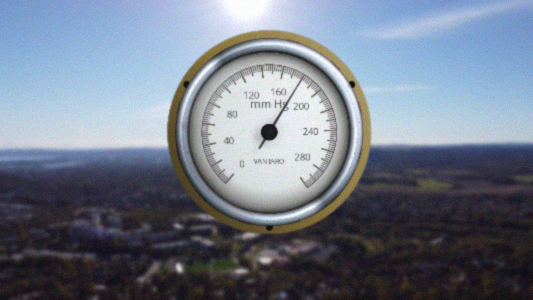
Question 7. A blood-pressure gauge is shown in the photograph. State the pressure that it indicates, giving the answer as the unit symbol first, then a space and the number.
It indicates mmHg 180
